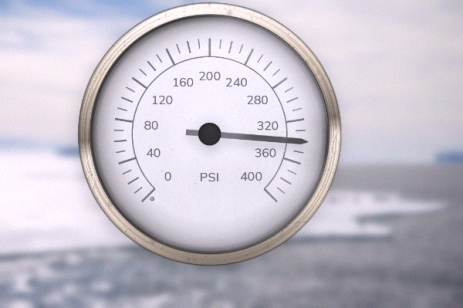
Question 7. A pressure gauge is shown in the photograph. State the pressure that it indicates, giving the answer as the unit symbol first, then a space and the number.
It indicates psi 340
